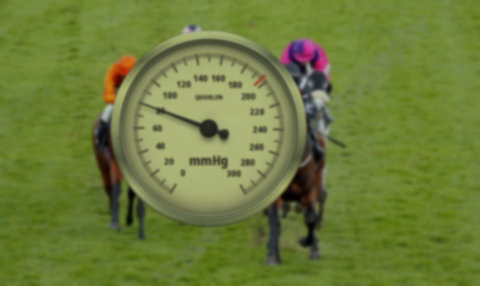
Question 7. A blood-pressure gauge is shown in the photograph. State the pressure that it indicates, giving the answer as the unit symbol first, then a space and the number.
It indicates mmHg 80
